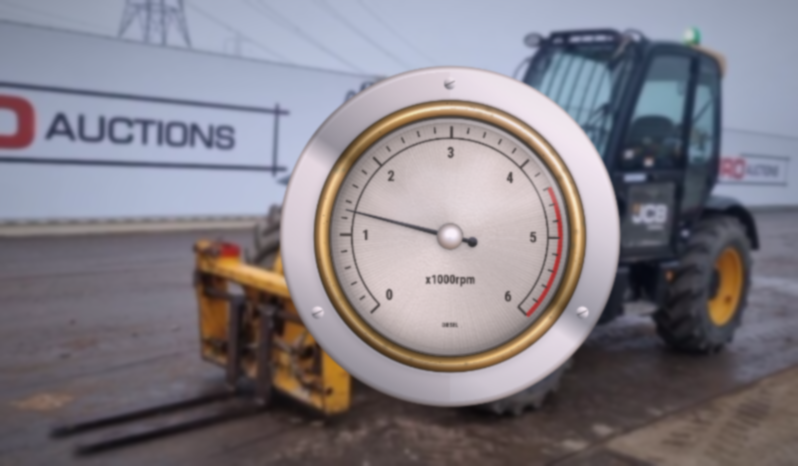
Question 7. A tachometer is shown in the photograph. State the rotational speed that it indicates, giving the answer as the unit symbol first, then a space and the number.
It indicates rpm 1300
